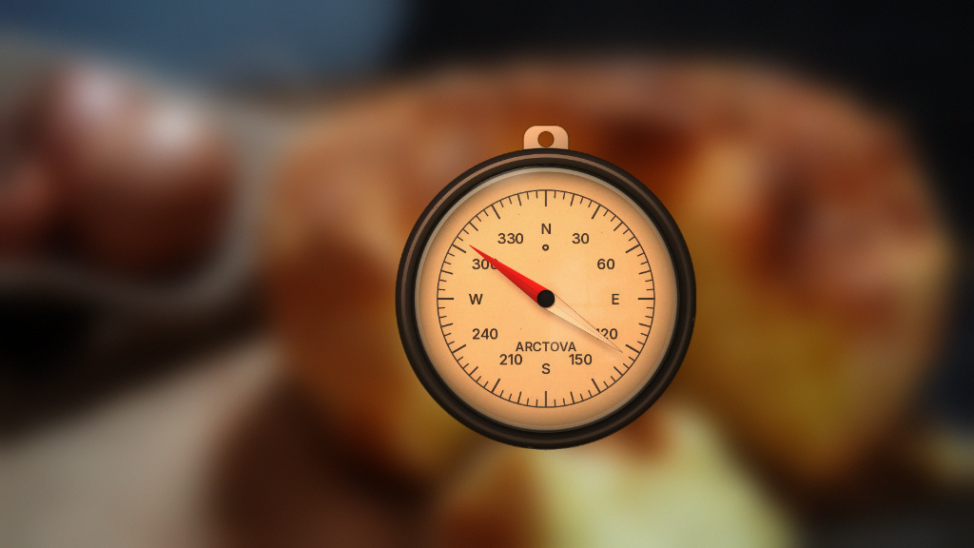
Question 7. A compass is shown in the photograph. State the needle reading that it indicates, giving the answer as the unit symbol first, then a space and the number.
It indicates ° 305
